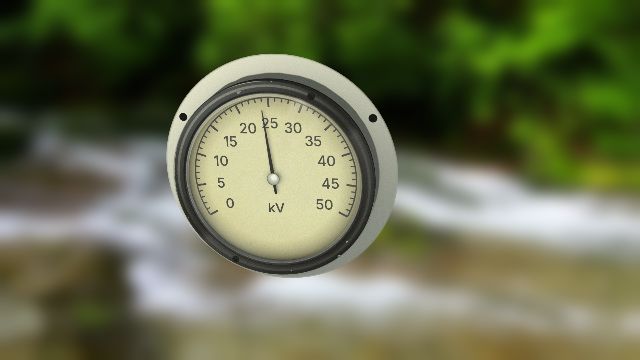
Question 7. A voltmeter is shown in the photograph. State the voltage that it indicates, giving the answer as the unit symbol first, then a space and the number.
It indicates kV 24
